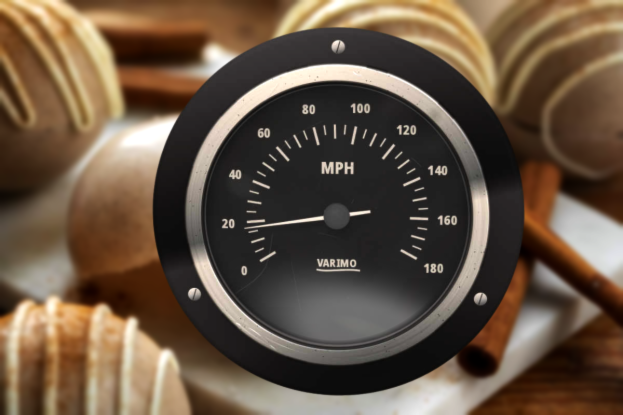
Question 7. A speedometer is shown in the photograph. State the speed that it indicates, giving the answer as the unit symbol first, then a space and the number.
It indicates mph 17.5
